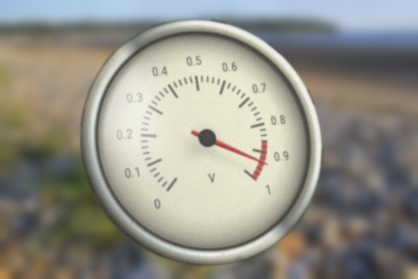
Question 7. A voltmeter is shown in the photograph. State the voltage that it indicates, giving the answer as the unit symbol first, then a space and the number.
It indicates V 0.94
